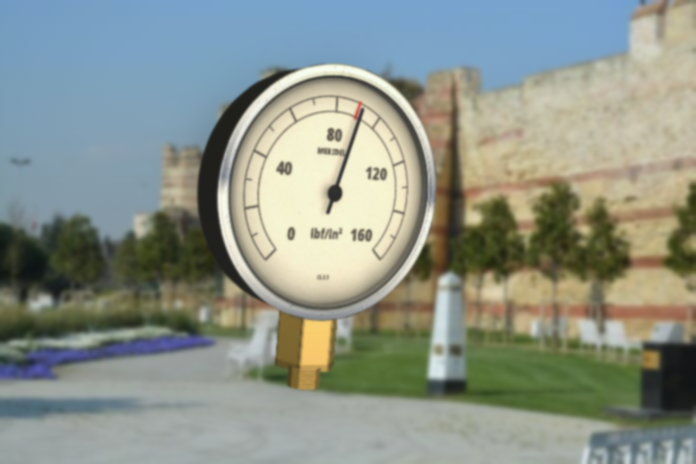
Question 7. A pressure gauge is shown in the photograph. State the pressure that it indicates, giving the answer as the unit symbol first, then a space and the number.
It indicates psi 90
